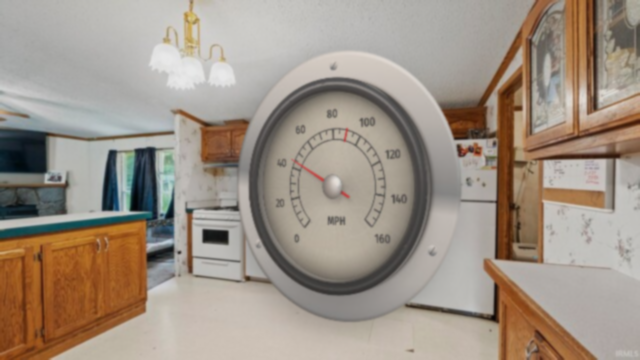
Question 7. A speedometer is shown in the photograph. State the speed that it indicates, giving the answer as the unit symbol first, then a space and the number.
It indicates mph 45
